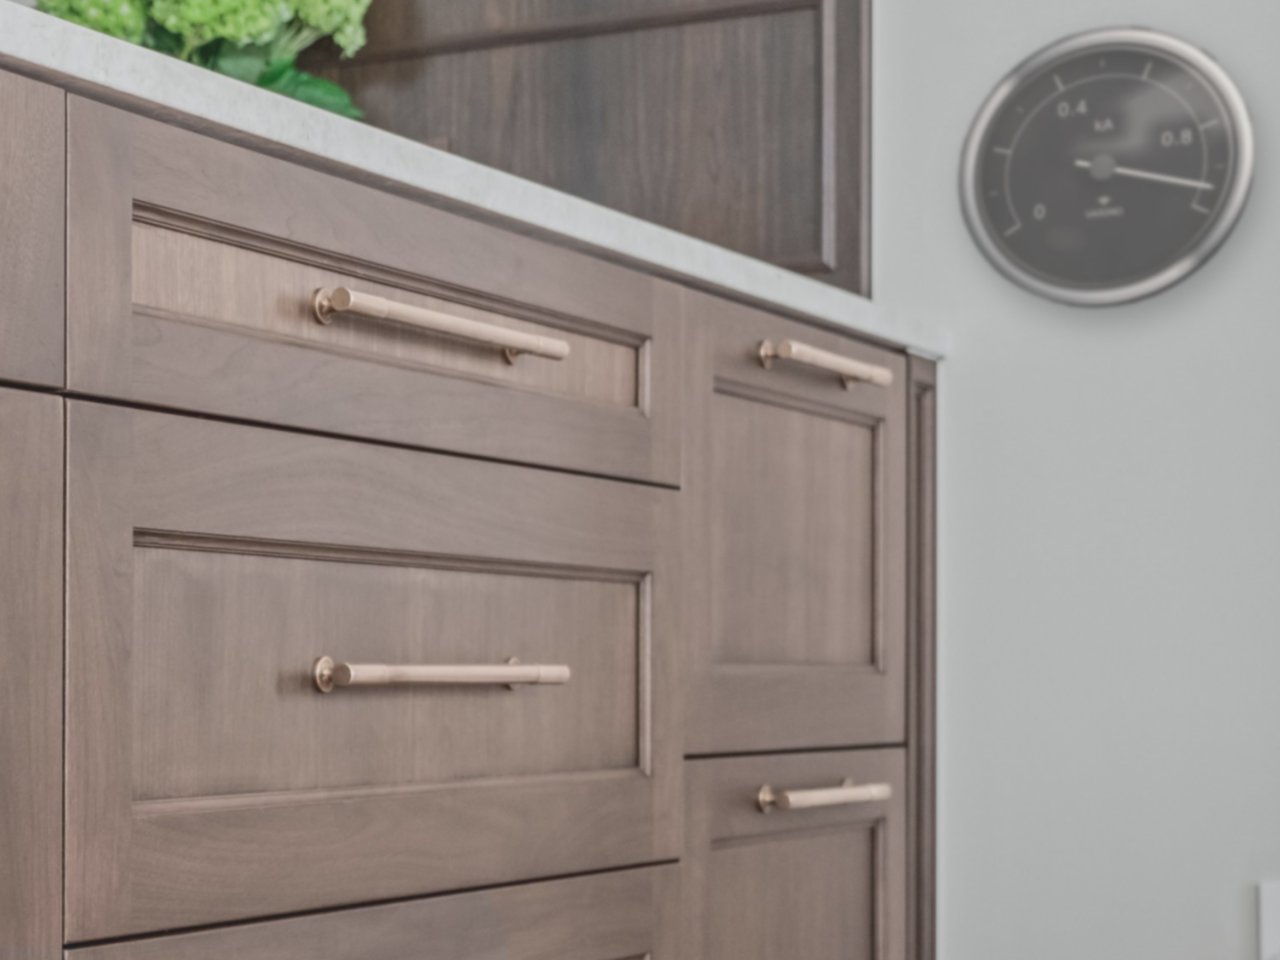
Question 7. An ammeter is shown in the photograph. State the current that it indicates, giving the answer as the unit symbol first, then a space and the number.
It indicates kA 0.95
